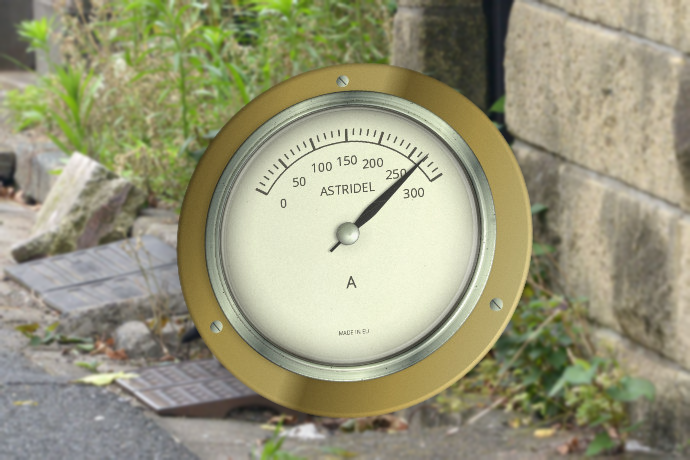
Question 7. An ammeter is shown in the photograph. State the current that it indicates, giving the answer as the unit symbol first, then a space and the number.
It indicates A 270
